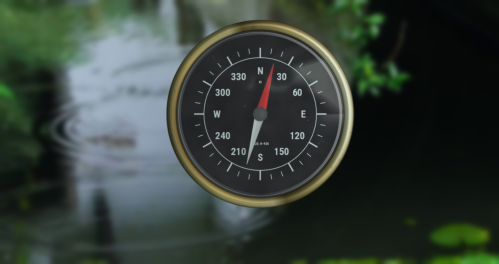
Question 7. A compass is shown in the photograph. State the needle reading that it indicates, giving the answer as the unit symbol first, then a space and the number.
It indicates ° 15
